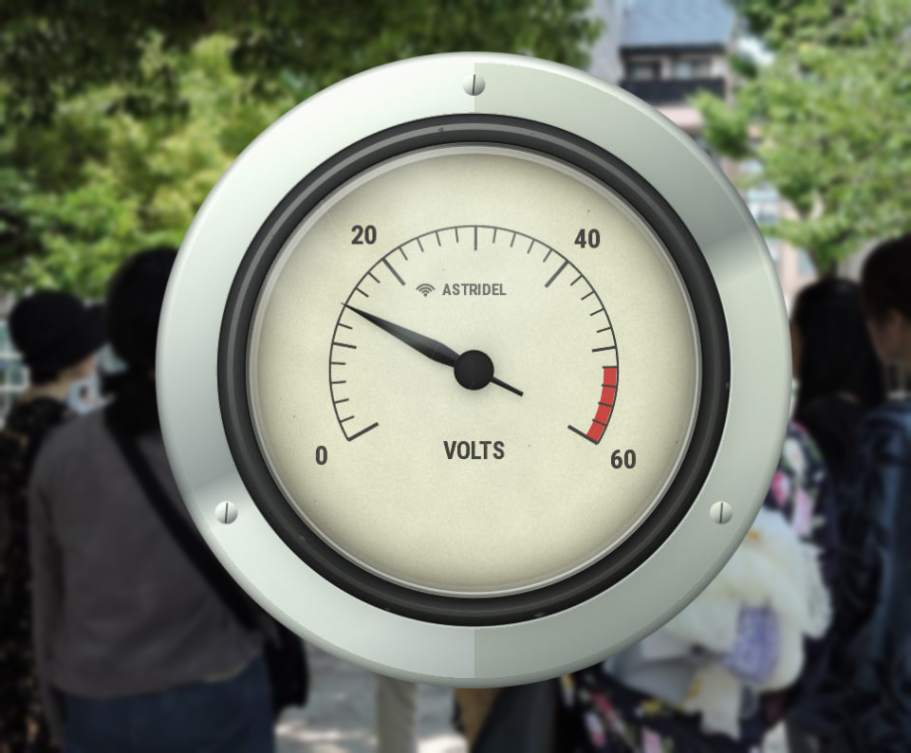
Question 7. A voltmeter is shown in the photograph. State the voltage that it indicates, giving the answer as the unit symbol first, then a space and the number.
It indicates V 14
